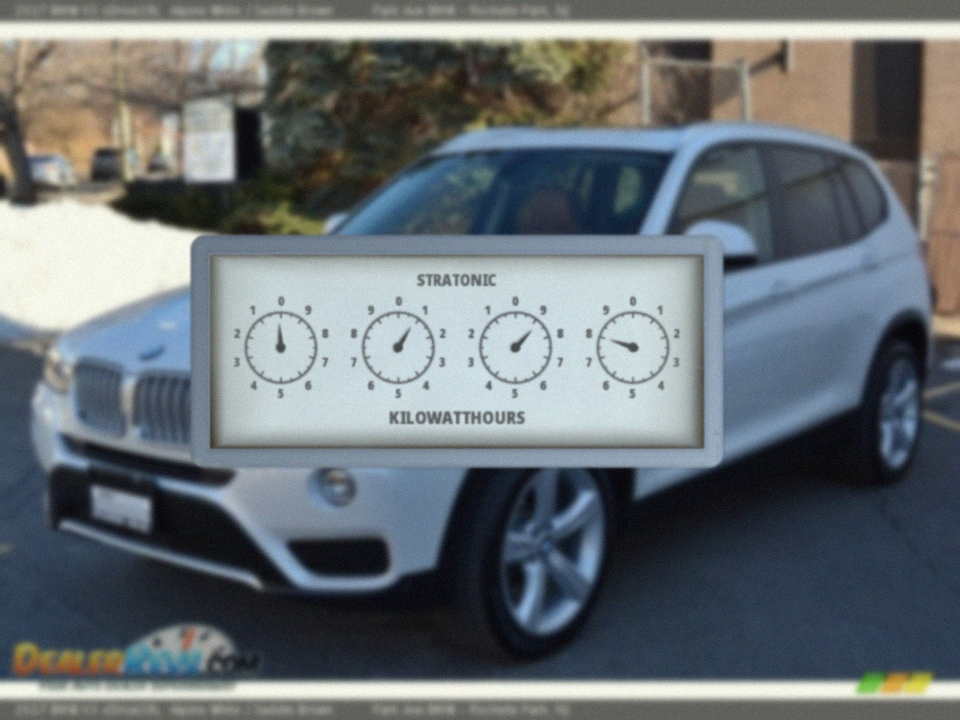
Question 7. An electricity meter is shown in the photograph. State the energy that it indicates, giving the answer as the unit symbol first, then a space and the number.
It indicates kWh 88
